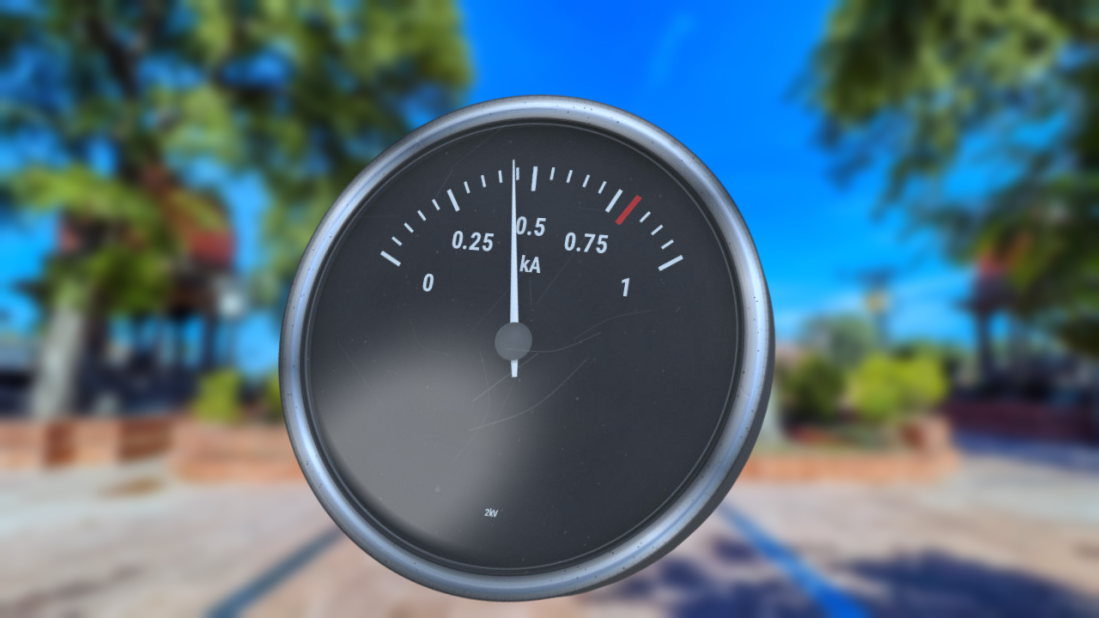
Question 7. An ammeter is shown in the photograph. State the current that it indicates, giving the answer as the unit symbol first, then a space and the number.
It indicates kA 0.45
